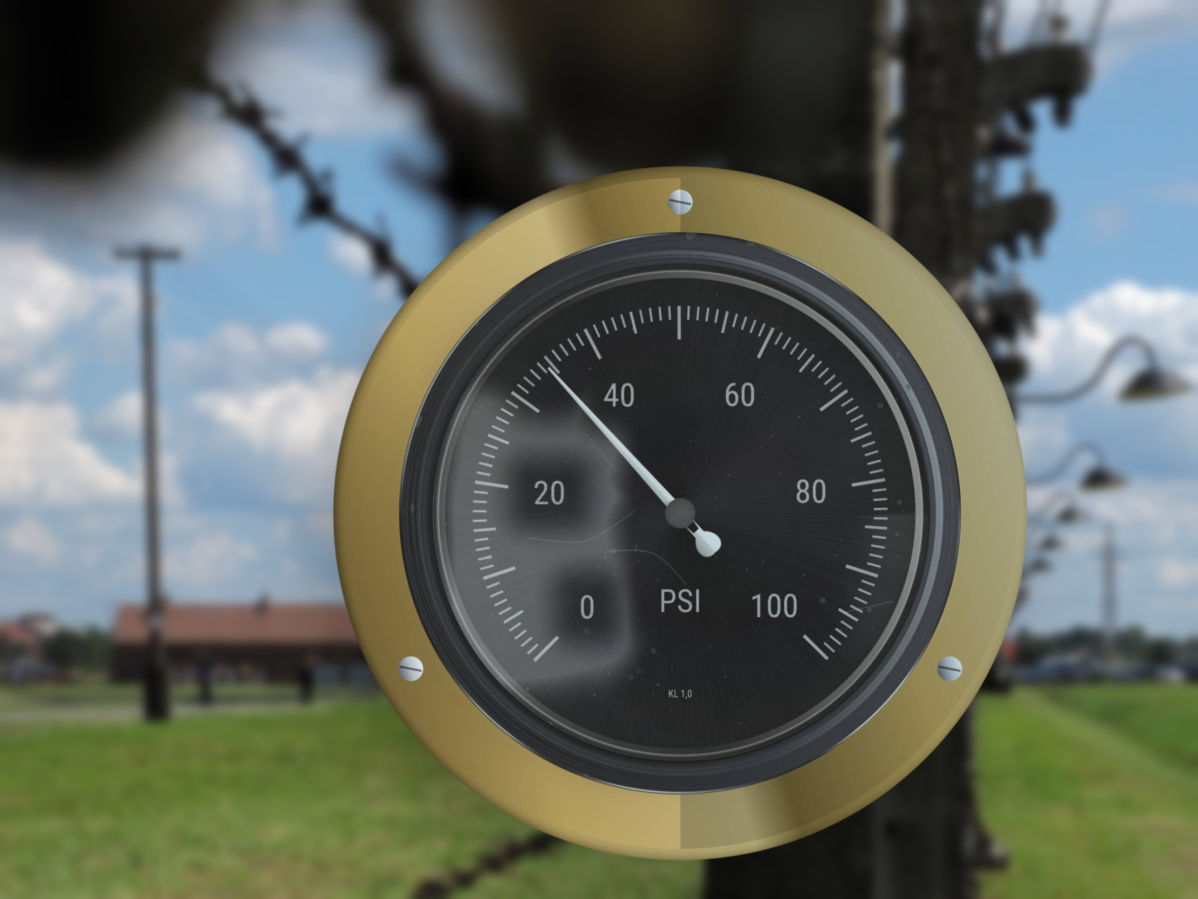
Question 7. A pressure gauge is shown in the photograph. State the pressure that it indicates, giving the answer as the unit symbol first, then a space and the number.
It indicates psi 34.5
